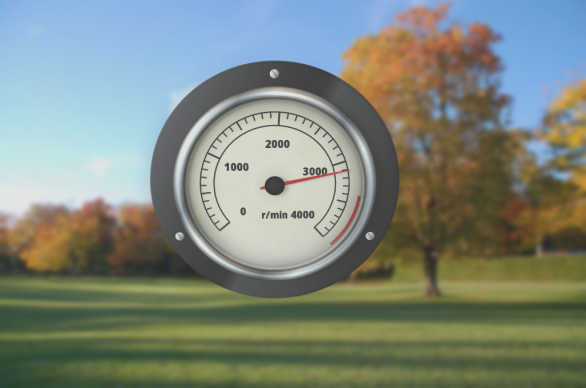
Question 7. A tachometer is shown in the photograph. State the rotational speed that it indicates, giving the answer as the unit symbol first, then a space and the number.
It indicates rpm 3100
